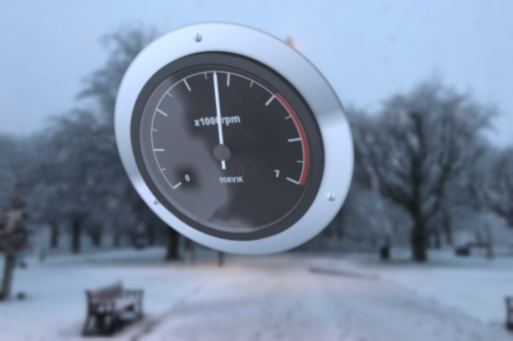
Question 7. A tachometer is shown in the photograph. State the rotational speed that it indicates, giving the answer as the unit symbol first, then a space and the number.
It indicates rpm 3750
